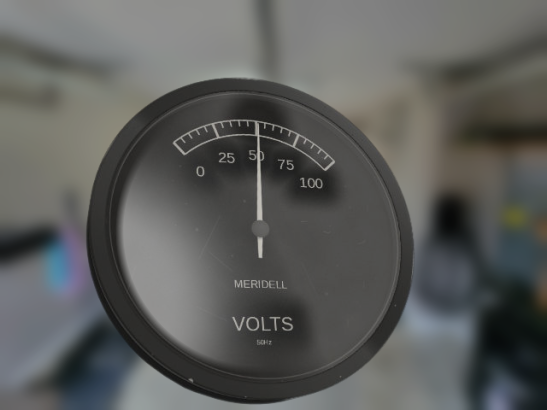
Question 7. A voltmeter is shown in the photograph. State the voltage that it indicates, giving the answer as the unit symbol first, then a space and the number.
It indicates V 50
